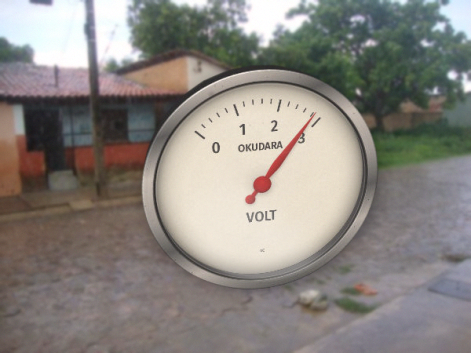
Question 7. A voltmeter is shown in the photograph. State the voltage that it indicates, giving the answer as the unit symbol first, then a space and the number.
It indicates V 2.8
